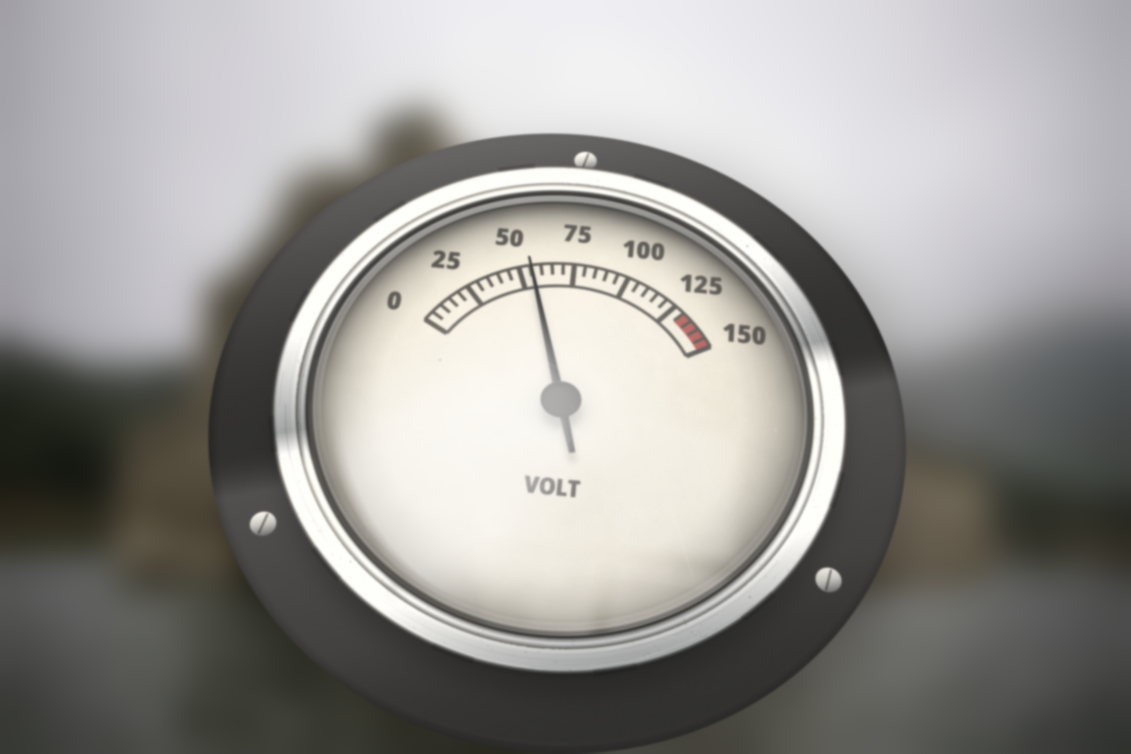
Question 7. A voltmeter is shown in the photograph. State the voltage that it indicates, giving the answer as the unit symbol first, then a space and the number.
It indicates V 55
